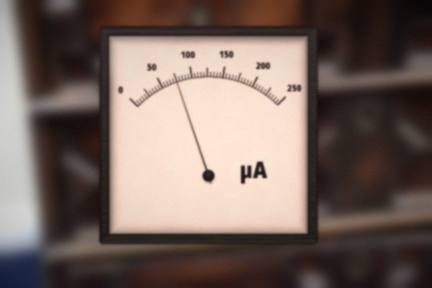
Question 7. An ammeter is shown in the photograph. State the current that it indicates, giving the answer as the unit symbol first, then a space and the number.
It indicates µA 75
